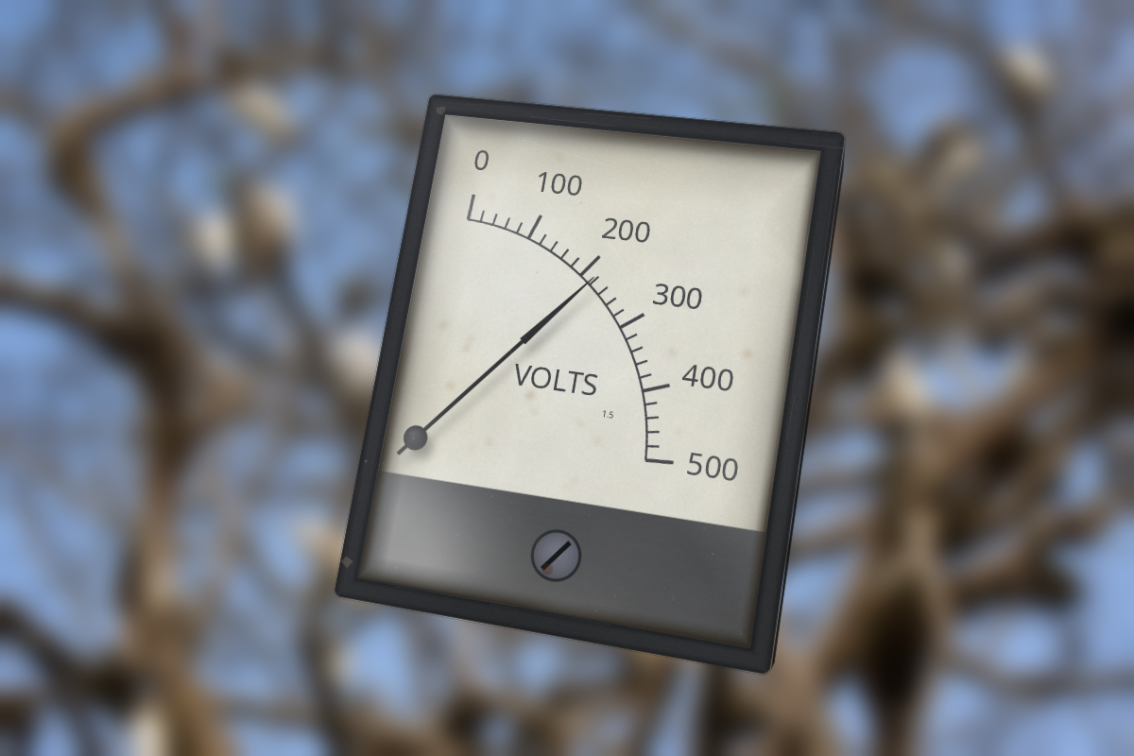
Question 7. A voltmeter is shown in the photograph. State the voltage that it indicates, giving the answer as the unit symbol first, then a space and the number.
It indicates V 220
